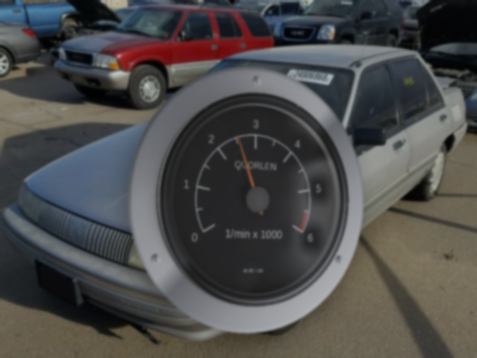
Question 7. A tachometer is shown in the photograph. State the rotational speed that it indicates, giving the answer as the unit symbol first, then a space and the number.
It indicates rpm 2500
